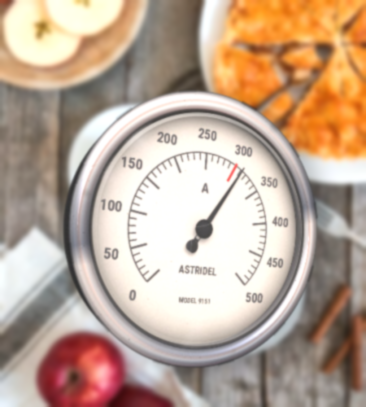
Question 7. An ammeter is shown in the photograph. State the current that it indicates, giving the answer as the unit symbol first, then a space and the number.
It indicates A 310
